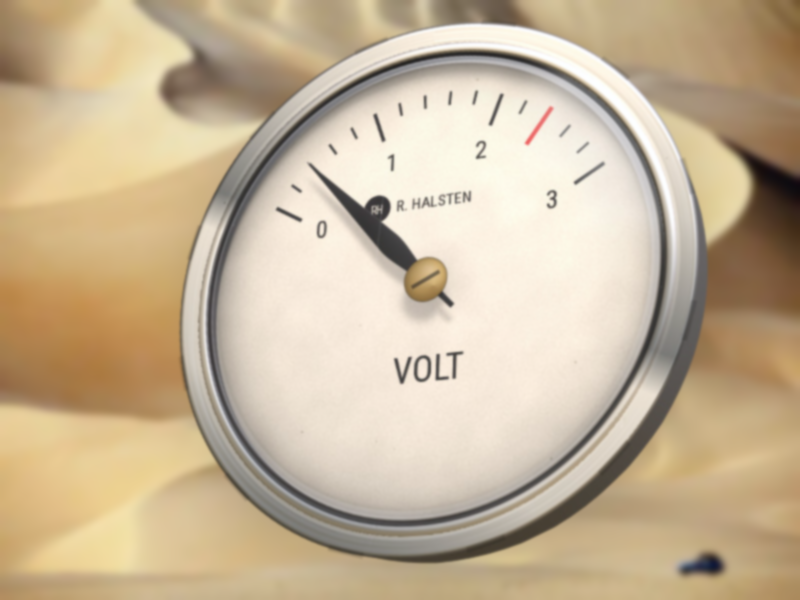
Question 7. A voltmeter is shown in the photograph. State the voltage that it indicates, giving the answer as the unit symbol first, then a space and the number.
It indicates V 0.4
